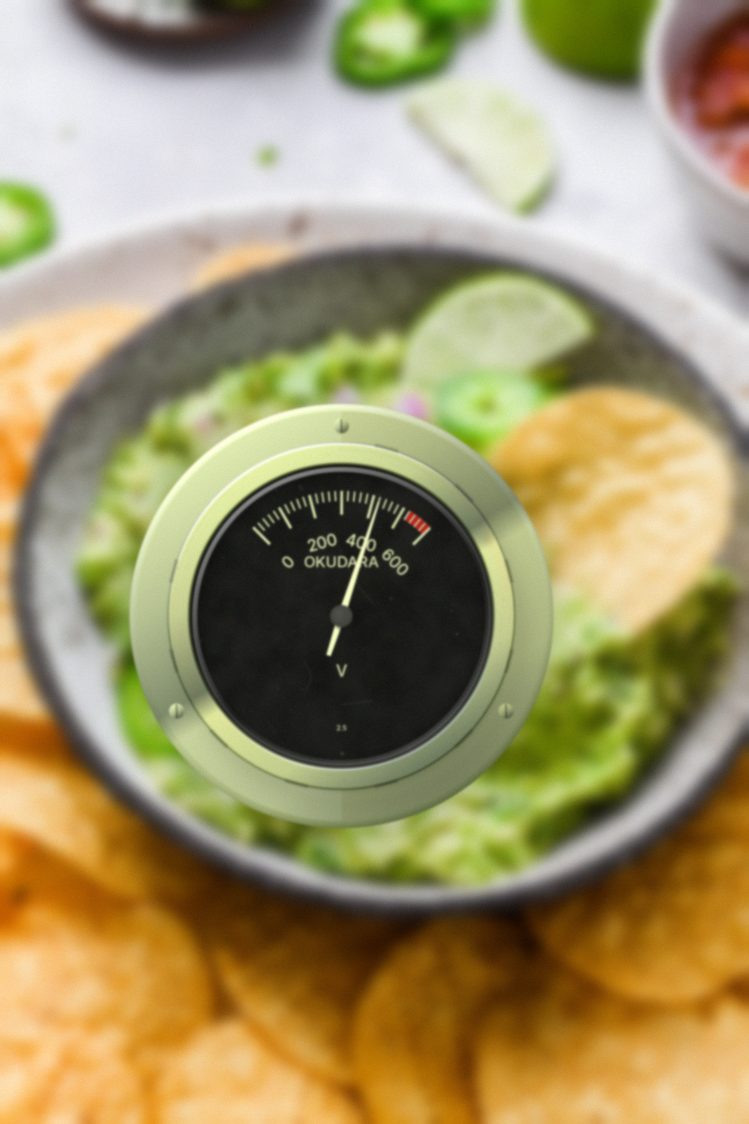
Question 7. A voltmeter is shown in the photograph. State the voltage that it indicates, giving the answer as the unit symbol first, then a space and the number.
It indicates V 420
